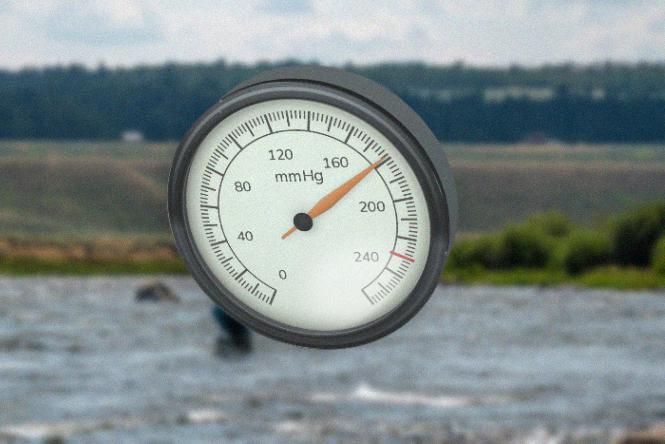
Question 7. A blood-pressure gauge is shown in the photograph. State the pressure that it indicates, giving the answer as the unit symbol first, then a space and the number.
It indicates mmHg 178
